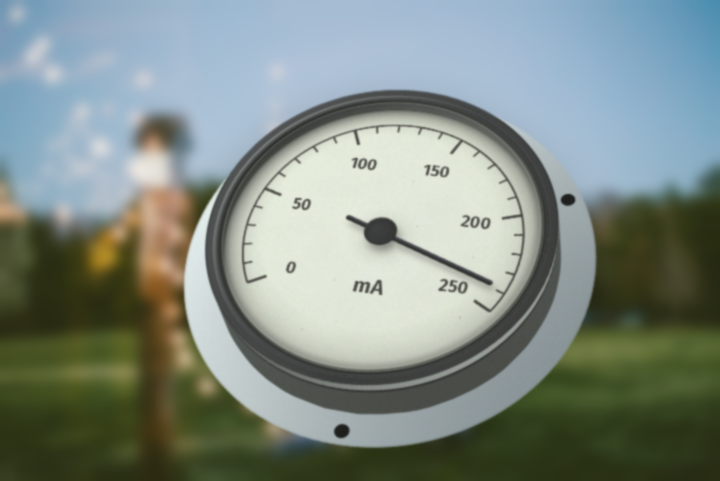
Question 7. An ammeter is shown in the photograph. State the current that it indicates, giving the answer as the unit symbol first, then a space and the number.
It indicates mA 240
